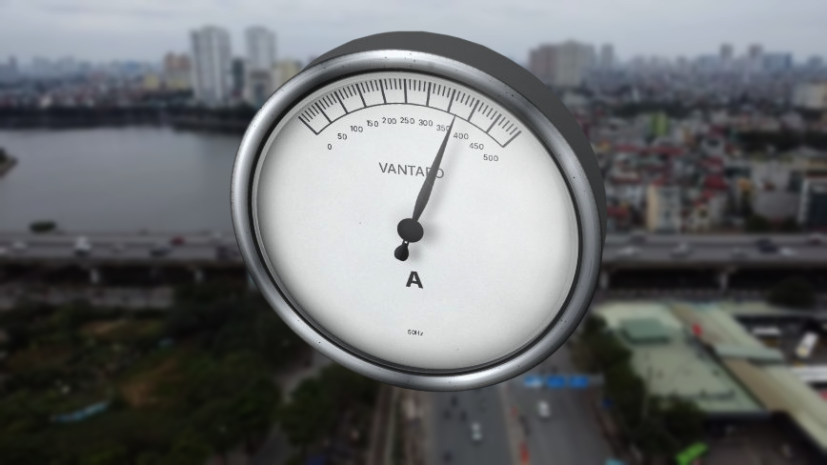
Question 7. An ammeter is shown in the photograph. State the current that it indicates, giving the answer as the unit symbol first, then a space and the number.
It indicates A 370
